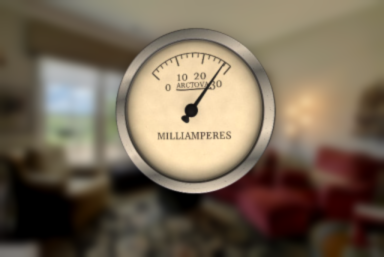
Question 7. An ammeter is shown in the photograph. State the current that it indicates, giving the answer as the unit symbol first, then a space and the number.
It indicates mA 28
